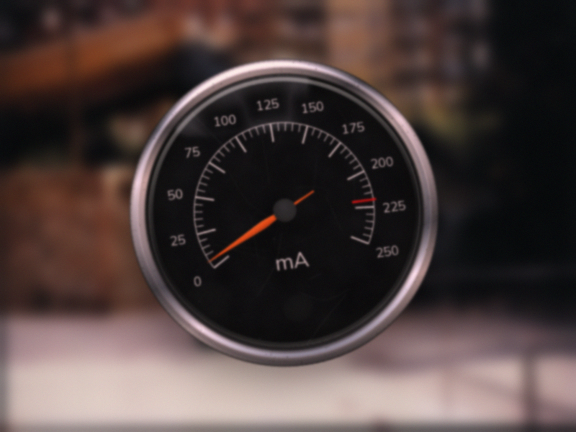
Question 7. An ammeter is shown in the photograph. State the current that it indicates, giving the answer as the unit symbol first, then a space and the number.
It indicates mA 5
